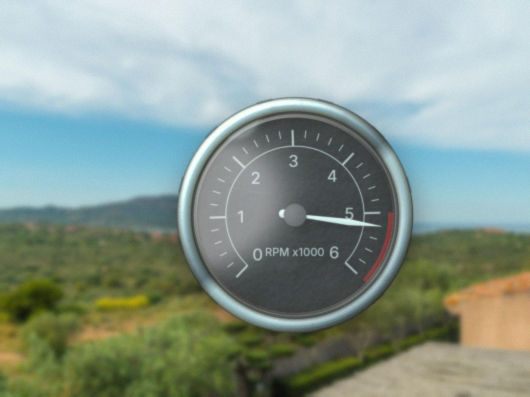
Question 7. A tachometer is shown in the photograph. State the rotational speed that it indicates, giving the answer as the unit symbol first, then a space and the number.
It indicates rpm 5200
